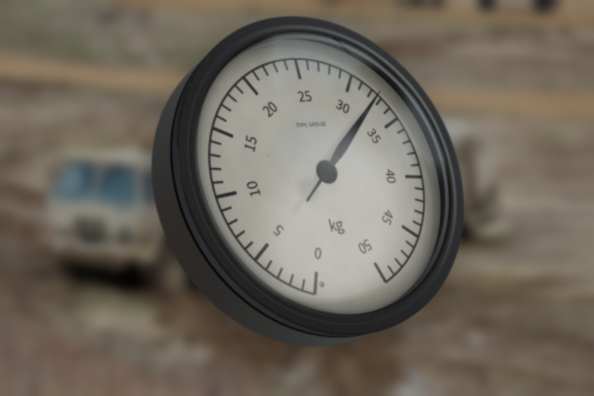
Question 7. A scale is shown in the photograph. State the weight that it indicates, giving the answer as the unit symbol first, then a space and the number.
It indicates kg 32.5
